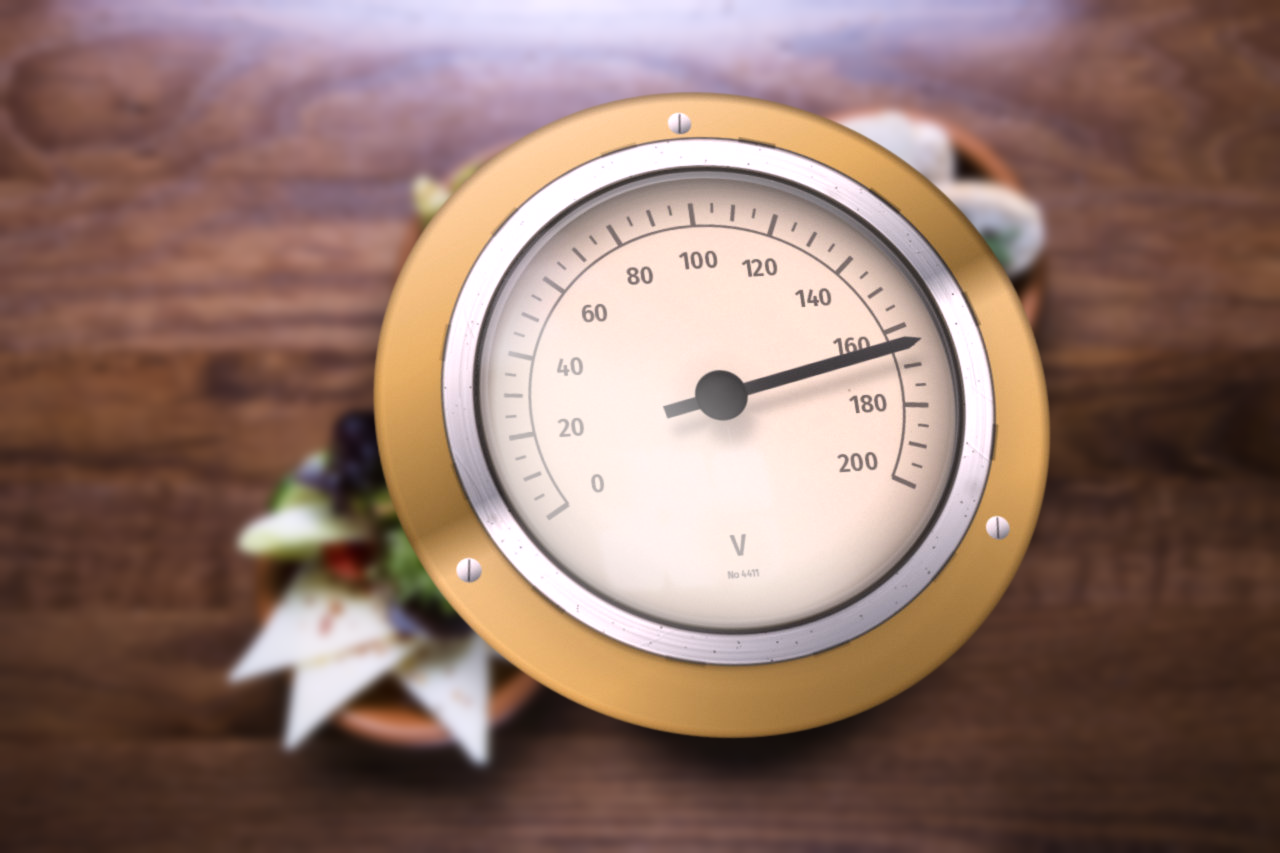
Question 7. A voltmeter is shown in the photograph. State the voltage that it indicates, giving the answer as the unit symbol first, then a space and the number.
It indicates V 165
